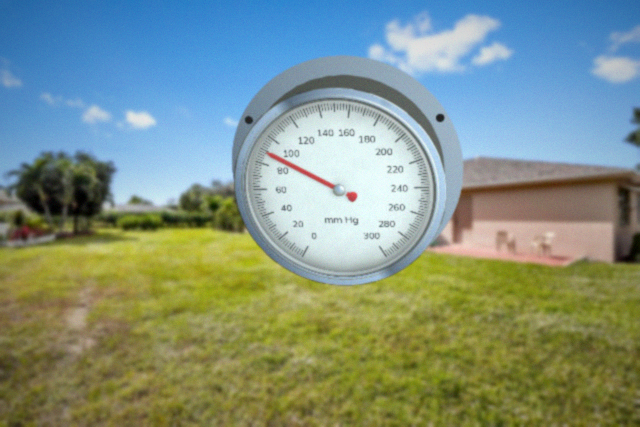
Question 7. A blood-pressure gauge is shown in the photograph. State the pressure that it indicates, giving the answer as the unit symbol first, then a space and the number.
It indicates mmHg 90
